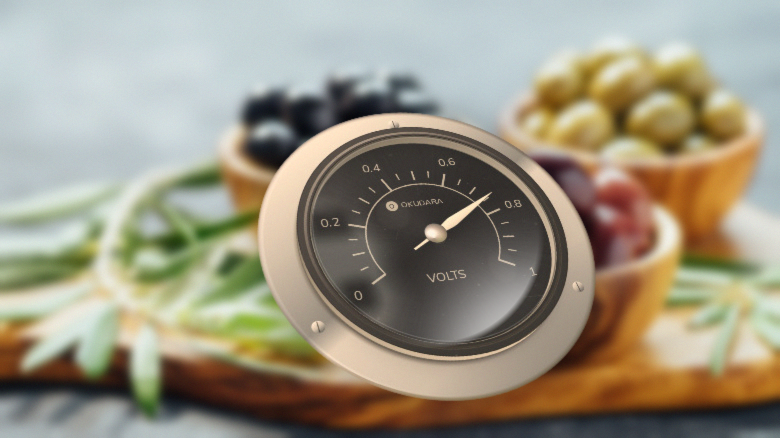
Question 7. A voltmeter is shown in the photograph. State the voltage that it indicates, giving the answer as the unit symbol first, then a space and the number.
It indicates V 0.75
